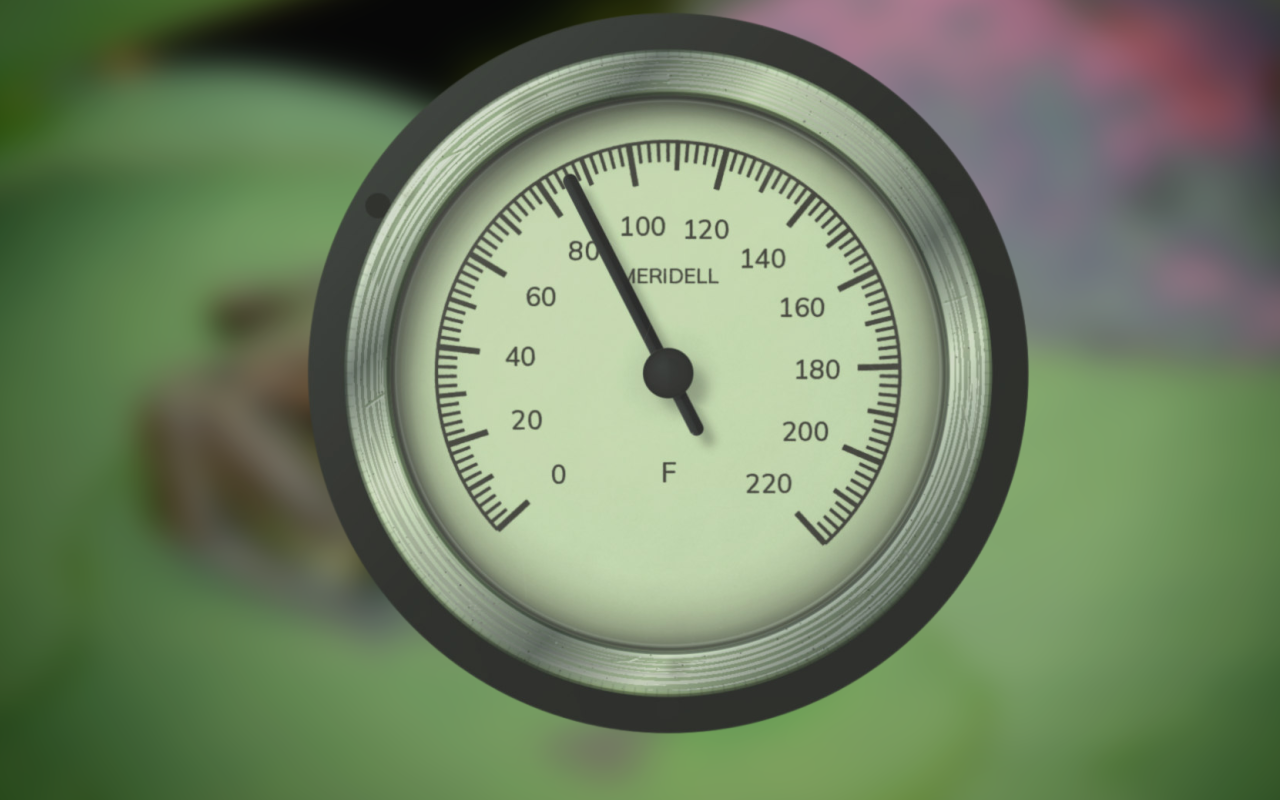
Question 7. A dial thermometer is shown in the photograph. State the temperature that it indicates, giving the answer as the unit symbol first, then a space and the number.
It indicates °F 86
